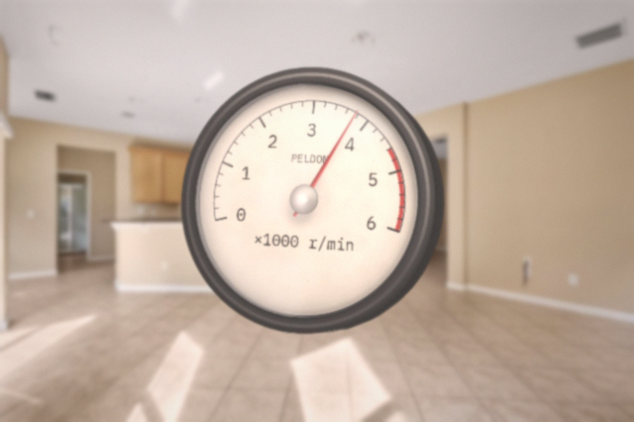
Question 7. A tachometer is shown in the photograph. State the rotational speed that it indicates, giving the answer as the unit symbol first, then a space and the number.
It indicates rpm 3800
